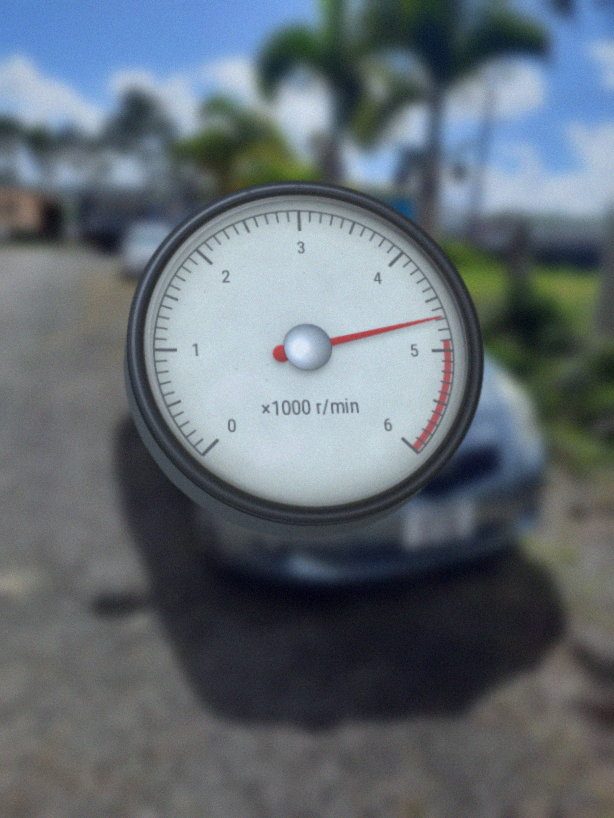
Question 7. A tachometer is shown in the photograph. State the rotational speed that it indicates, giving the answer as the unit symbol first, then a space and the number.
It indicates rpm 4700
